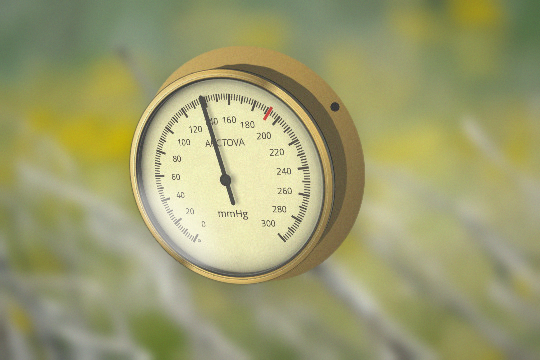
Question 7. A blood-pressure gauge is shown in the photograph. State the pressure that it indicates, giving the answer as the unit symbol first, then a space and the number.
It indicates mmHg 140
